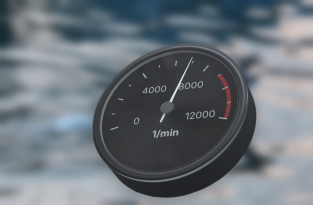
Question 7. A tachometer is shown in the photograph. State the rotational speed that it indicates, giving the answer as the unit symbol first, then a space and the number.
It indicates rpm 7000
